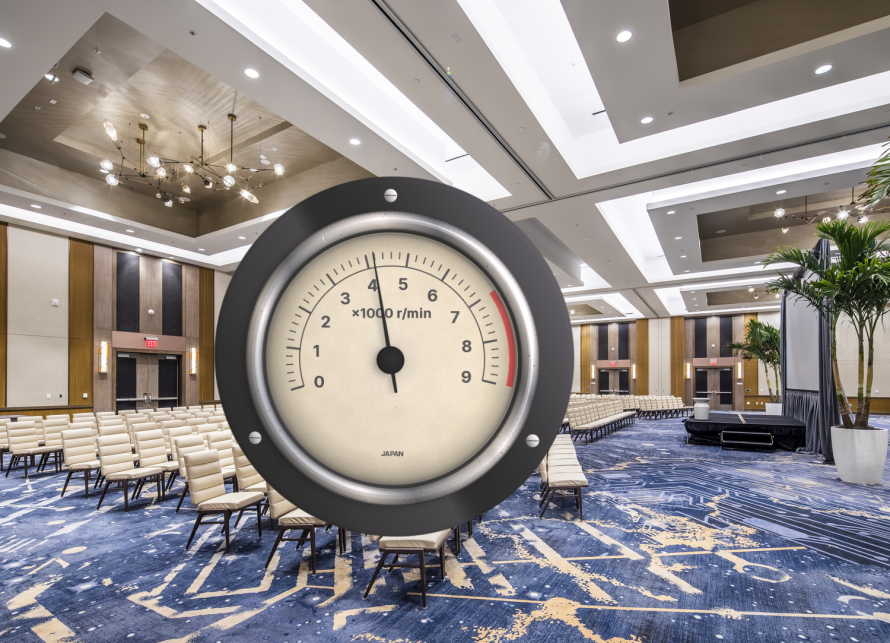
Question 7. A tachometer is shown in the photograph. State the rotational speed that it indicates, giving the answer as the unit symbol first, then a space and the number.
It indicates rpm 4200
